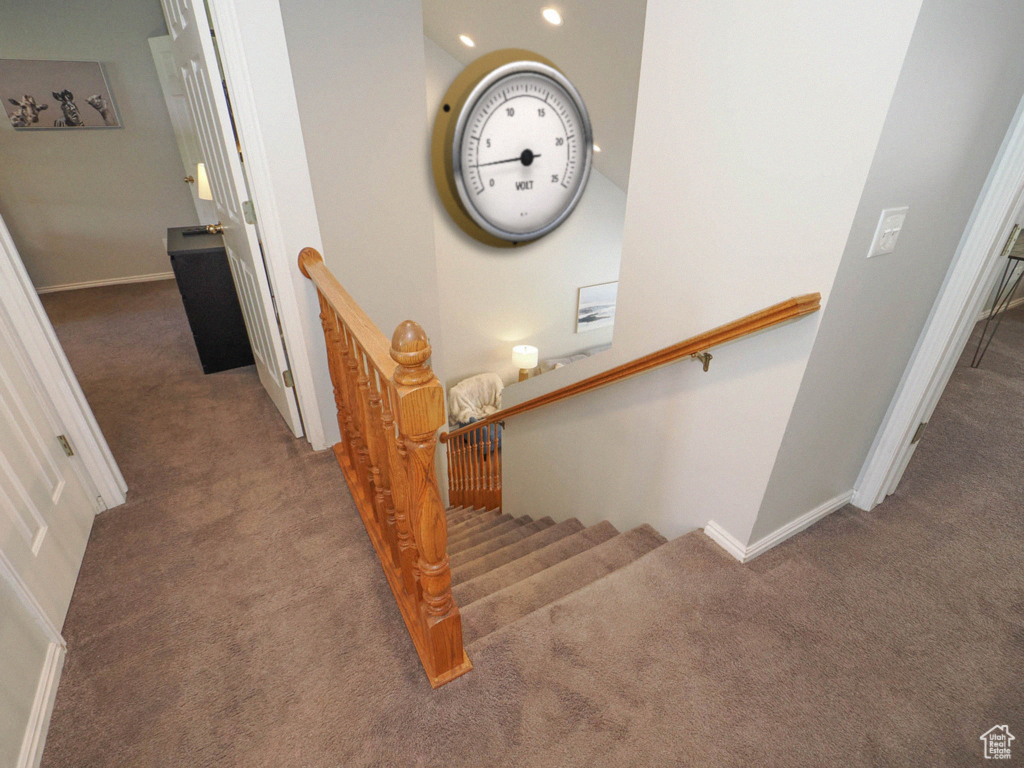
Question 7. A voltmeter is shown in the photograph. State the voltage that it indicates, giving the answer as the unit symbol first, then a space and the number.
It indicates V 2.5
